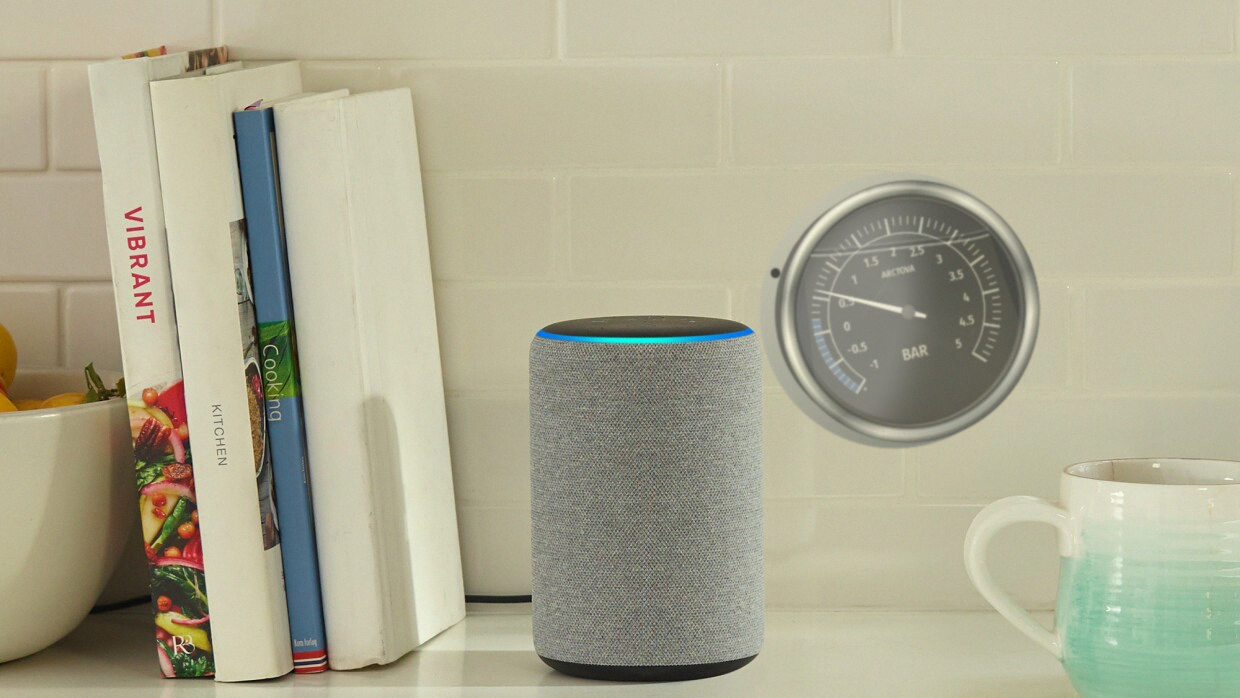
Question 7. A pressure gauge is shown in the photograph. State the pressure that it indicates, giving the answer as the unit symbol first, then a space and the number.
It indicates bar 0.6
